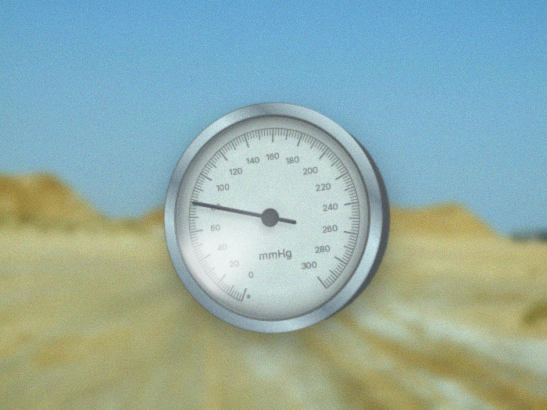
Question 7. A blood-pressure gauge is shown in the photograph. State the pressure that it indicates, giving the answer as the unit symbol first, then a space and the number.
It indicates mmHg 80
